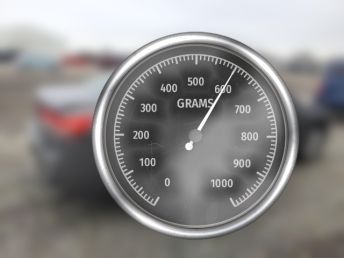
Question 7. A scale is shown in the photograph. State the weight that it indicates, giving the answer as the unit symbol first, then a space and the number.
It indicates g 600
